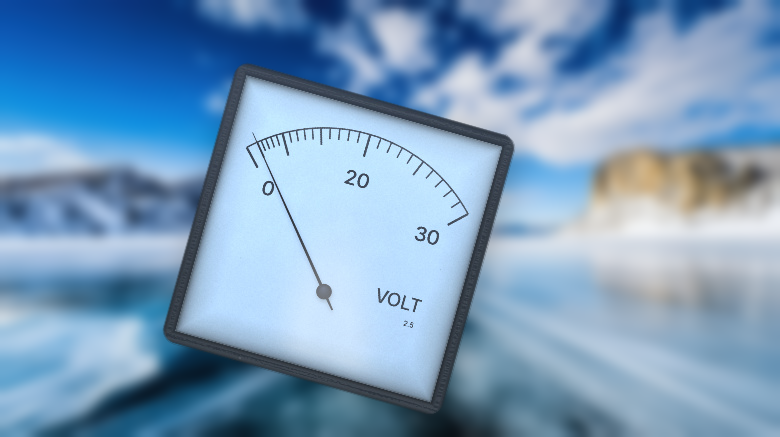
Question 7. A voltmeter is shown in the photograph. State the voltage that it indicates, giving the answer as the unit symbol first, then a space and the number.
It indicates V 5
